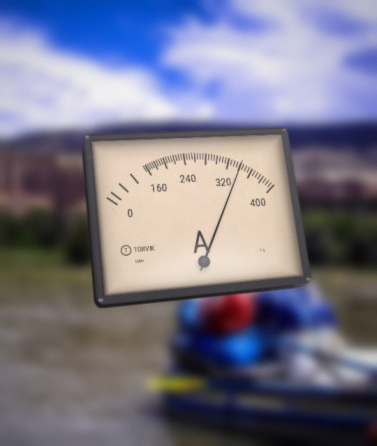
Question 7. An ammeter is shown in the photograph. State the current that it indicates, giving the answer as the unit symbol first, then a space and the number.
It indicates A 340
